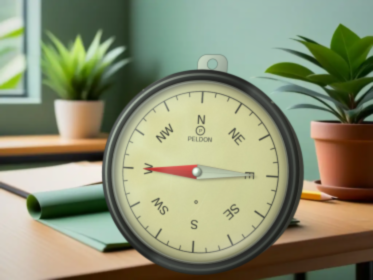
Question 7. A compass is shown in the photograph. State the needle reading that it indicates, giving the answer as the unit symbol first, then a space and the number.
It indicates ° 270
